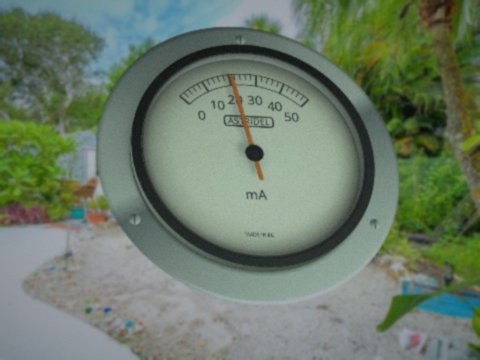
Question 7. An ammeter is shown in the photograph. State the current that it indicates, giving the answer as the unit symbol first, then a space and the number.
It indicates mA 20
